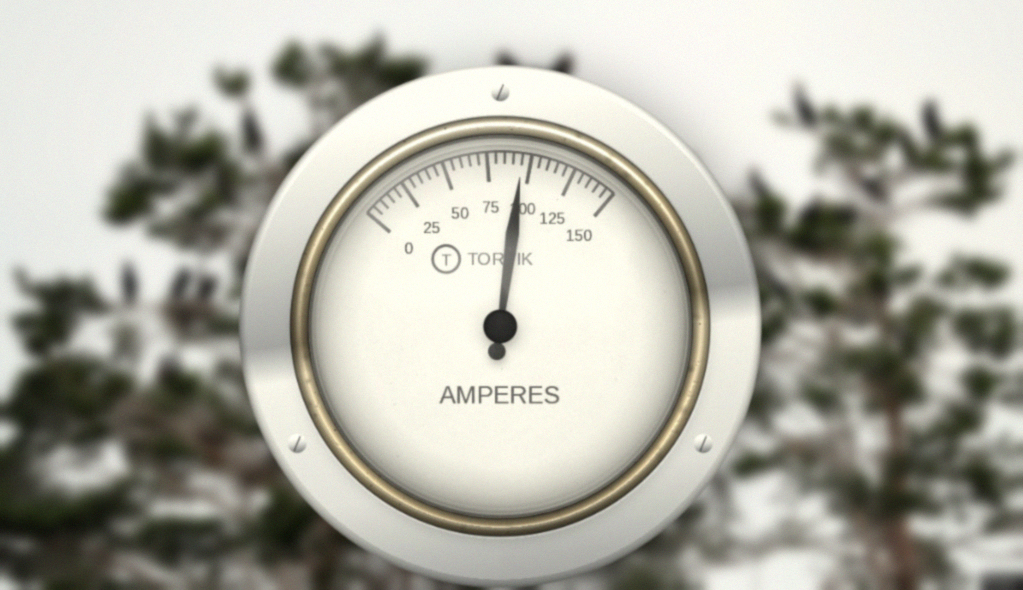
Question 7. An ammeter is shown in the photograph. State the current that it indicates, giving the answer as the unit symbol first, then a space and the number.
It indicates A 95
